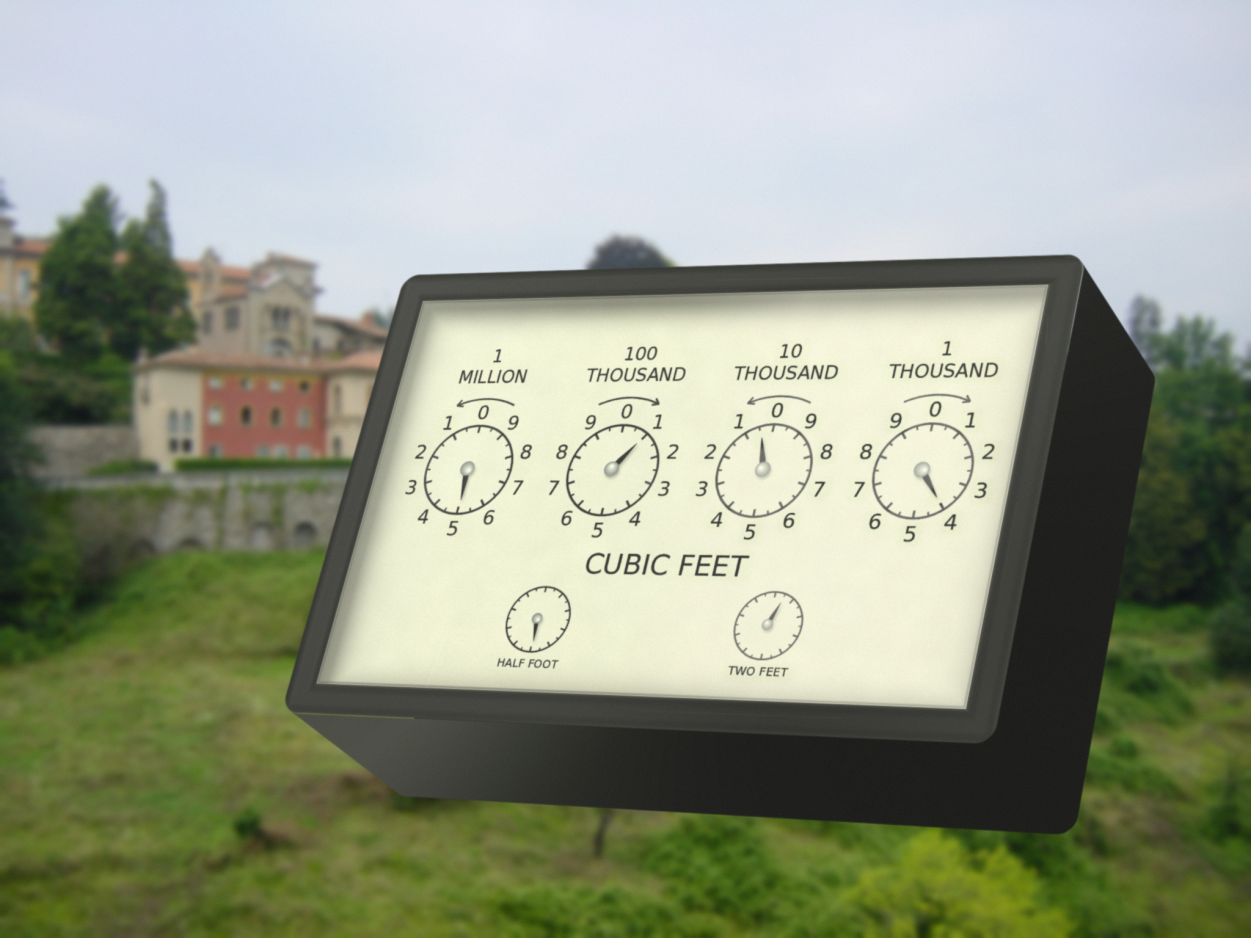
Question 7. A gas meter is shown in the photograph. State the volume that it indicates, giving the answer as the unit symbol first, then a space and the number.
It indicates ft³ 510400
